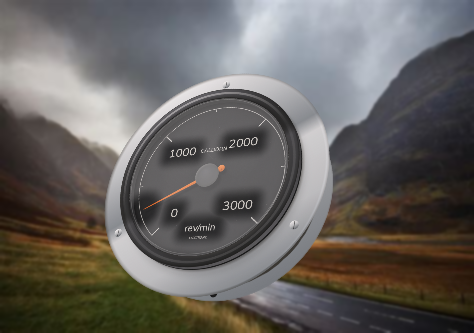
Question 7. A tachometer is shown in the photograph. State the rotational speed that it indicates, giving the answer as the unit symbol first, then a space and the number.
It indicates rpm 250
